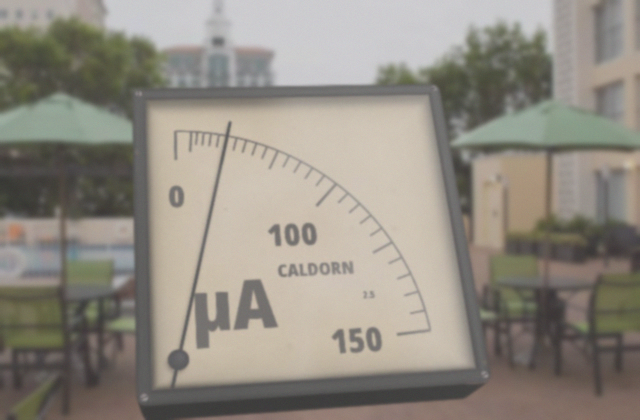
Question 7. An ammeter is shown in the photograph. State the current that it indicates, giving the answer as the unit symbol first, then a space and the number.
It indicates µA 50
